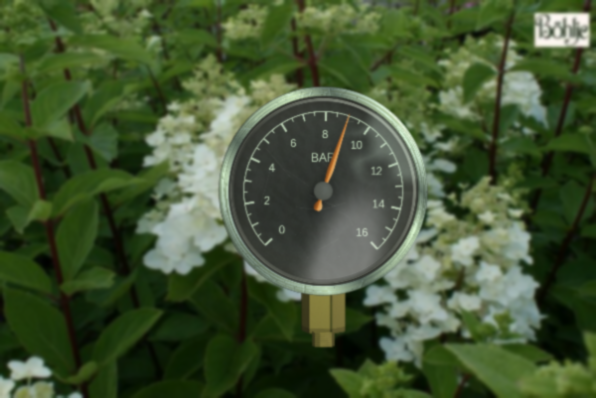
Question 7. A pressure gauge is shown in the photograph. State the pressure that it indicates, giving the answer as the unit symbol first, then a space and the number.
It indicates bar 9
